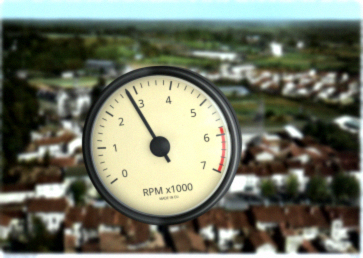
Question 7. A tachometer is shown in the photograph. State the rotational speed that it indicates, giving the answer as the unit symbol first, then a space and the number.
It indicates rpm 2800
